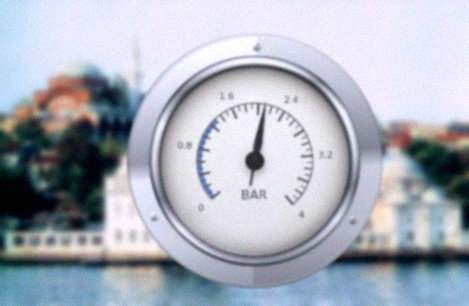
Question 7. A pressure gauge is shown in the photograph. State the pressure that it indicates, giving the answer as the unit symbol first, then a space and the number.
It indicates bar 2.1
